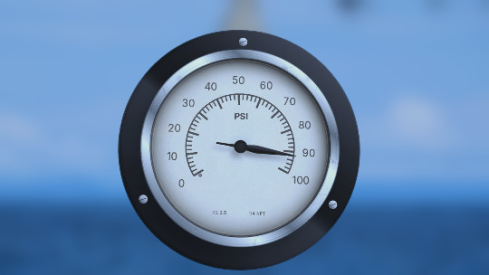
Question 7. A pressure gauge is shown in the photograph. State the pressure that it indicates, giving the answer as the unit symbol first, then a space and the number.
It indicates psi 92
